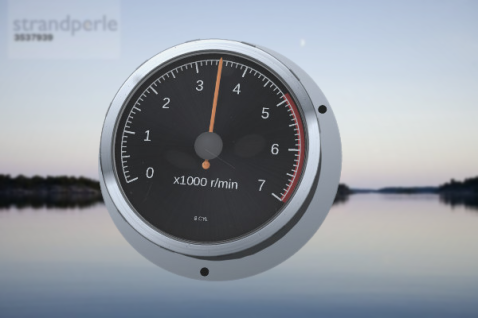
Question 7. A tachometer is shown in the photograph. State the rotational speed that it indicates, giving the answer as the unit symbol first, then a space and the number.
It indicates rpm 3500
